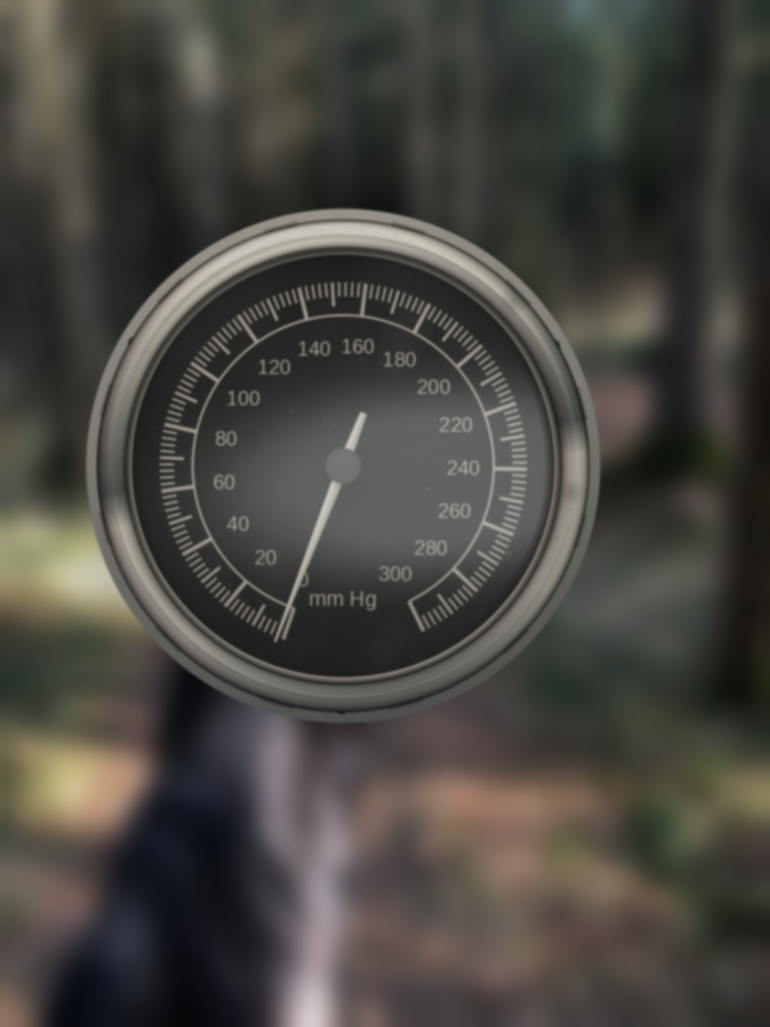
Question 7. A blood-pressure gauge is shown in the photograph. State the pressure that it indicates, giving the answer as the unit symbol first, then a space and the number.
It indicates mmHg 2
